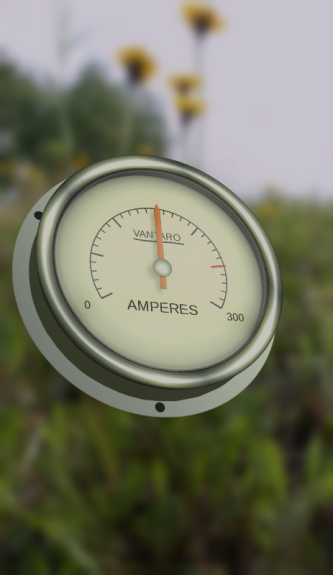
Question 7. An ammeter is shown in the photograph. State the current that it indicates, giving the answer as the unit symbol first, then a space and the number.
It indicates A 150
